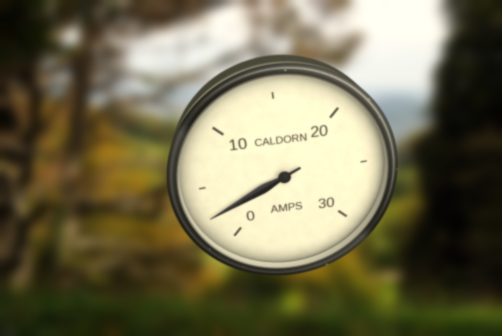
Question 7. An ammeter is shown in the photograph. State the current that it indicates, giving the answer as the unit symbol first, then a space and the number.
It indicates A 2.5
